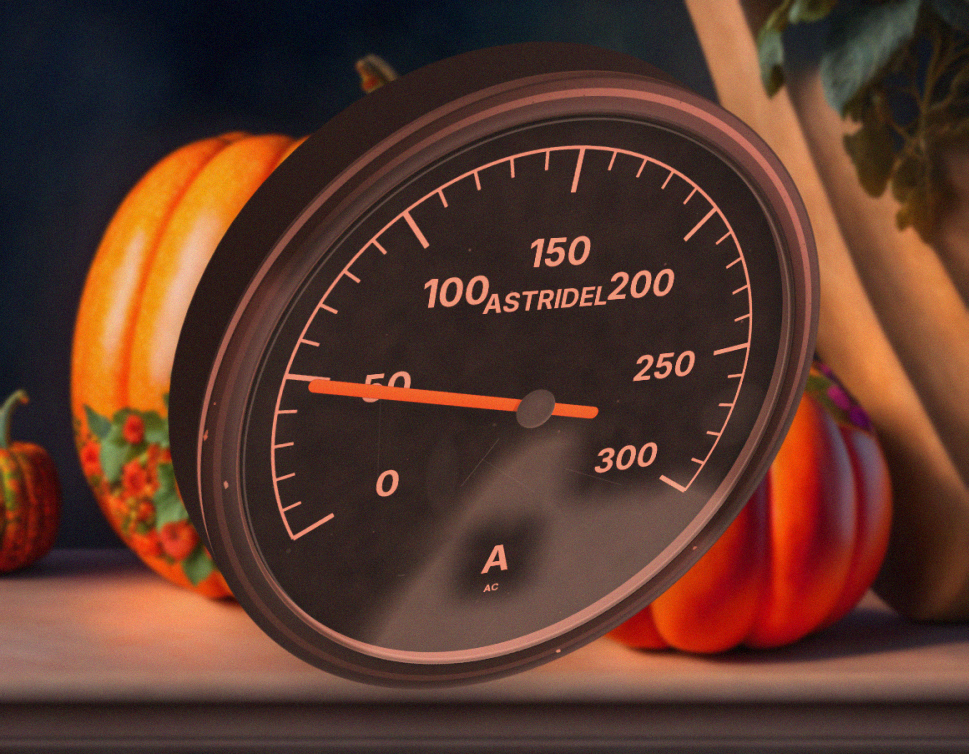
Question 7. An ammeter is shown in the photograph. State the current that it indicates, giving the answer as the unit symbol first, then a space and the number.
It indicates A 50
